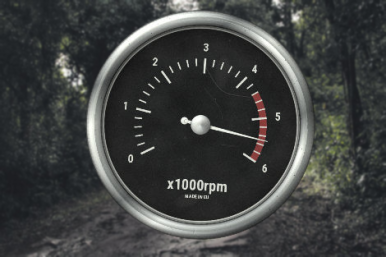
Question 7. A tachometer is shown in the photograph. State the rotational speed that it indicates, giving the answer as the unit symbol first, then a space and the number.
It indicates rpm 5500
